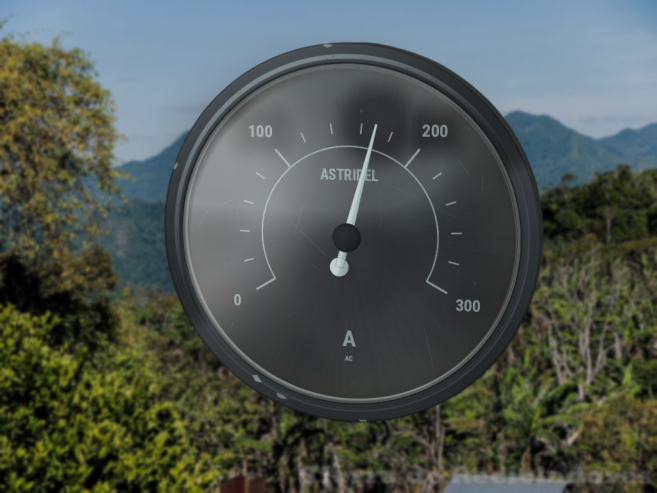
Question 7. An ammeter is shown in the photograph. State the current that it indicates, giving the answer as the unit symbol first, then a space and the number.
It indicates A 170
